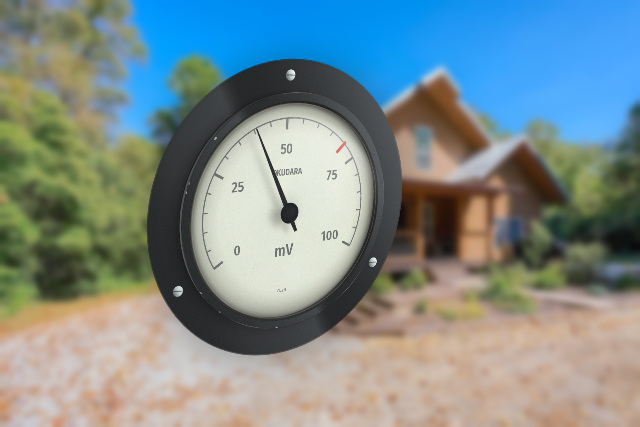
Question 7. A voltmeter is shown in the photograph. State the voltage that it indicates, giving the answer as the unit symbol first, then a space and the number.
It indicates mV 40
